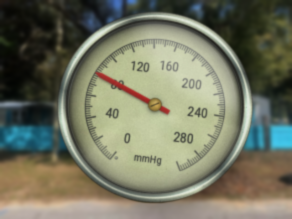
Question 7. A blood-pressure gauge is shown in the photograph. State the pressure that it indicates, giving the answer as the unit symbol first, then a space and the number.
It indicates mmHg 80
